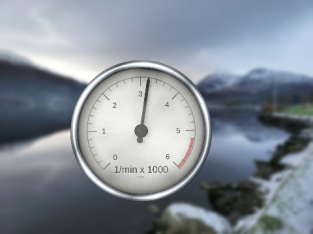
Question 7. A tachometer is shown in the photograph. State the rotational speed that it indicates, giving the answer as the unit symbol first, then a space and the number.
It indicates rpm 3200
